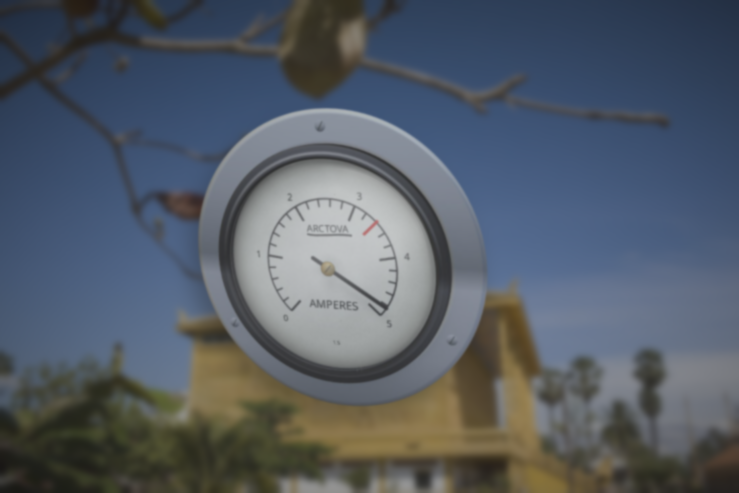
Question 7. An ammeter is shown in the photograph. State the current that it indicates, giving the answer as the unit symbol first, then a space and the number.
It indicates A 4.8
